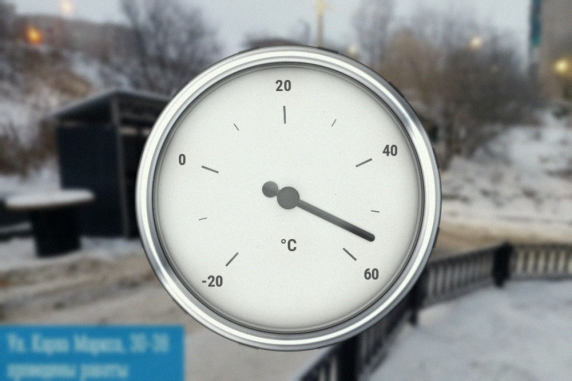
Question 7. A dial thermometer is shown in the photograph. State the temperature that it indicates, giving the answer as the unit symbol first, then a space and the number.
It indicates °C 55
